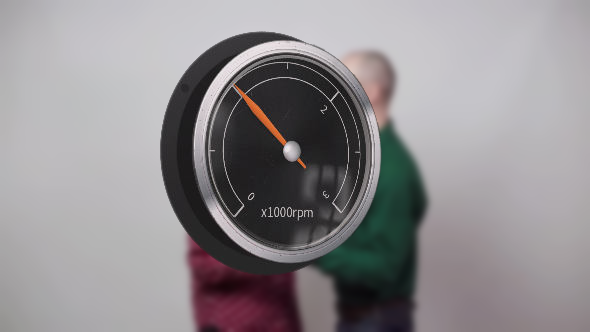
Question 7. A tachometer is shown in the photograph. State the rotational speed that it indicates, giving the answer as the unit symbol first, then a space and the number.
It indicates rpm 1000
